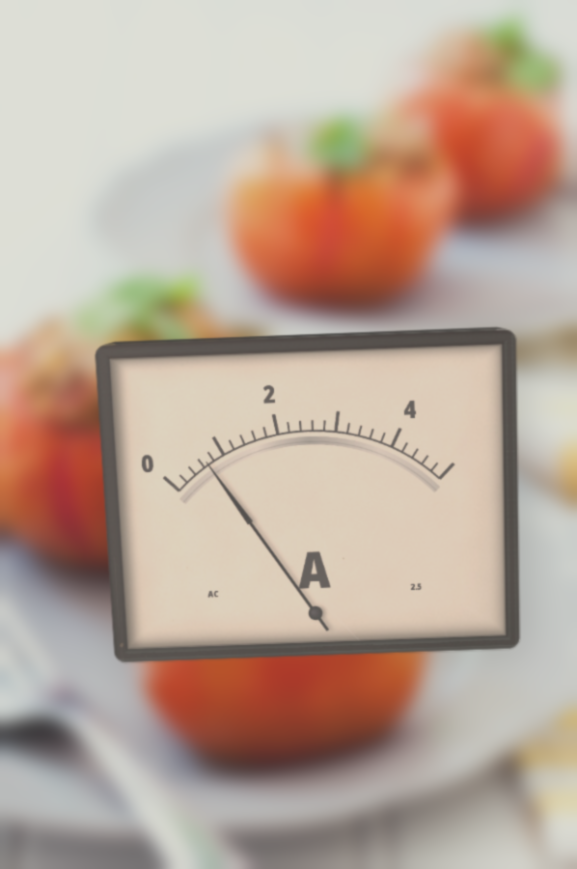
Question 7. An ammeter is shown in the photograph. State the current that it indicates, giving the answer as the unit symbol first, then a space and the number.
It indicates A 0.7
